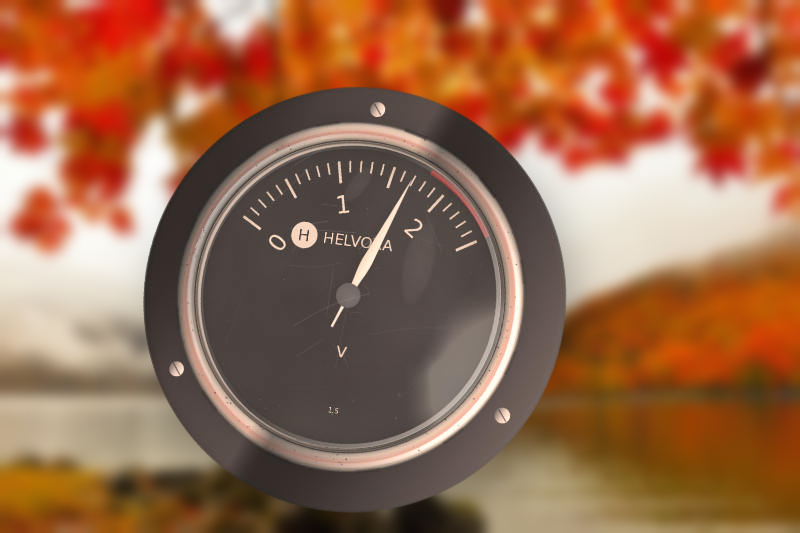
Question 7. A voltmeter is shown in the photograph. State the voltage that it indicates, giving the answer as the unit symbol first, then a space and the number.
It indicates V 1.7
